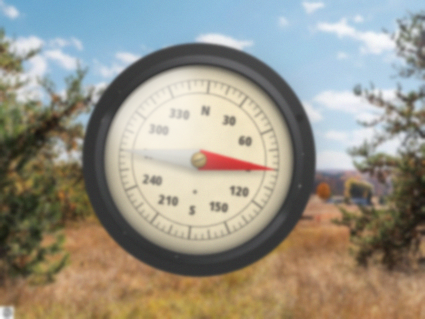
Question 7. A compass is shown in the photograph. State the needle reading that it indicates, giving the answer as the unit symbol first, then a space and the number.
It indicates ° 90
